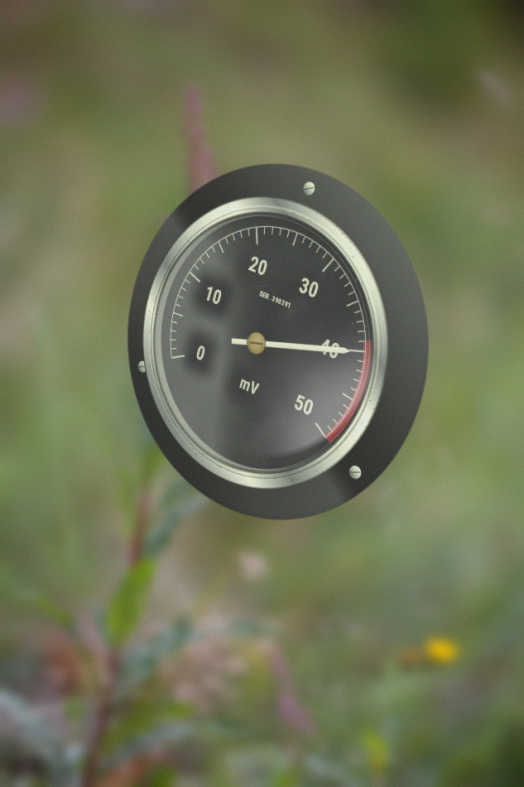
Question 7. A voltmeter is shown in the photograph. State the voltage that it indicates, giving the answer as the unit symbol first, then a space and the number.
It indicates mV 40
